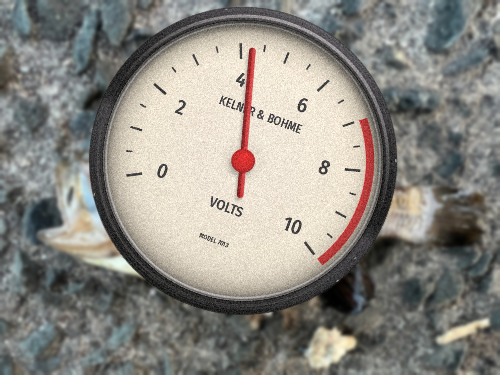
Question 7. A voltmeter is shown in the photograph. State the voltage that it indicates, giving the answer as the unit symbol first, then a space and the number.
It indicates V 4.25
